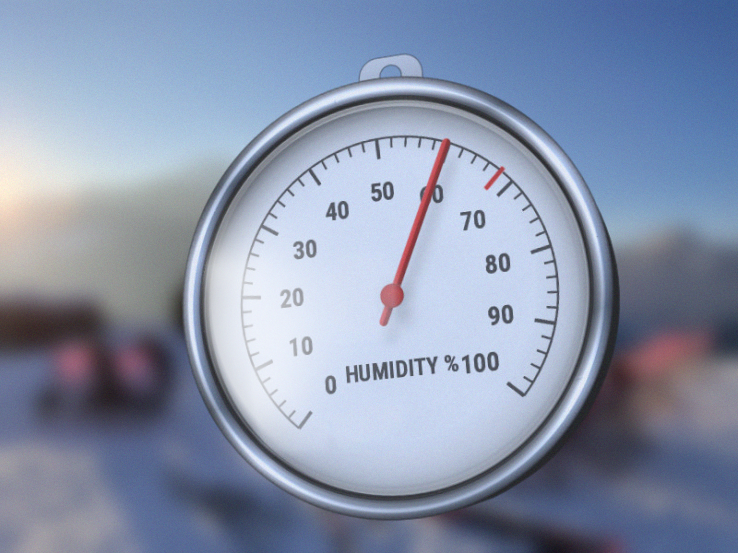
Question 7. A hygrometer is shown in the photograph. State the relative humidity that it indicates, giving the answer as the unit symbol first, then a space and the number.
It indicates % 60
